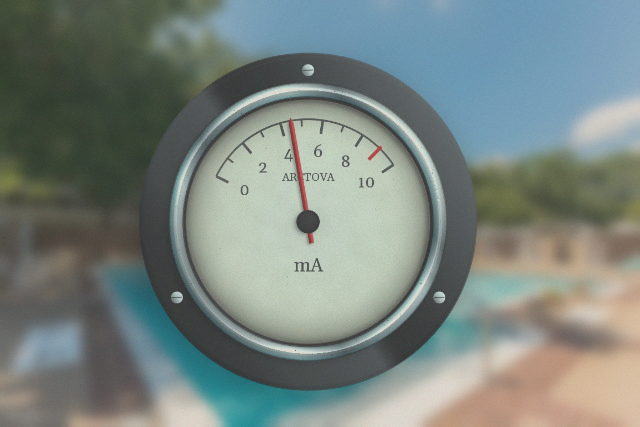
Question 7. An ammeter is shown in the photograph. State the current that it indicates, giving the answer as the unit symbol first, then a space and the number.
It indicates mA 4.5
